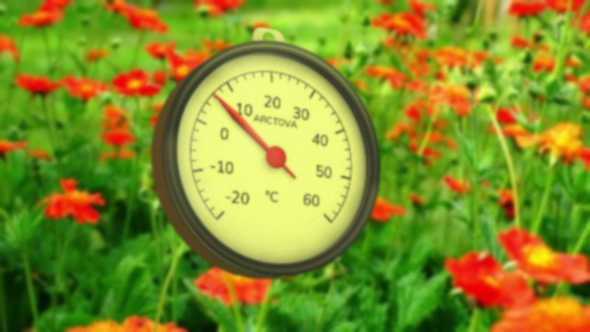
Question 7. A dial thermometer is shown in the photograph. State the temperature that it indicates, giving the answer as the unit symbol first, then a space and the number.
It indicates °C 6
